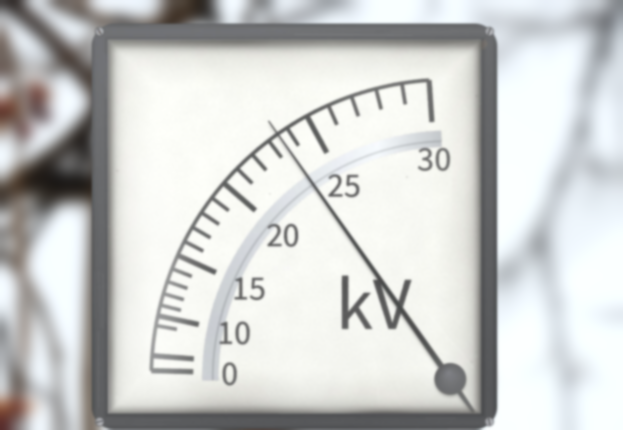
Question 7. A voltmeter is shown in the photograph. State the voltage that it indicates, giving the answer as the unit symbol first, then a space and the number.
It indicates kV 23.5
